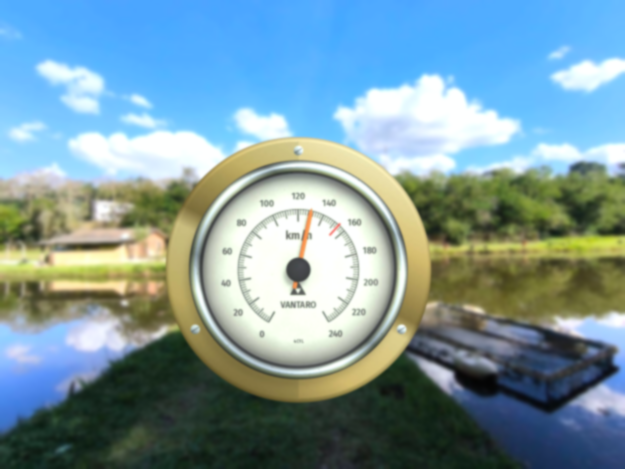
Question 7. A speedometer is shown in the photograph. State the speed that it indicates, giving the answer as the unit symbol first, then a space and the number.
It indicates km/h 130
